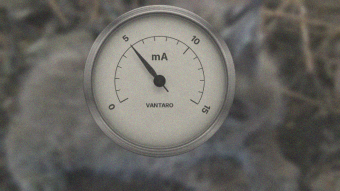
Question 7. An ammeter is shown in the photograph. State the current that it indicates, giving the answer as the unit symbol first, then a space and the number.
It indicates mA 5
